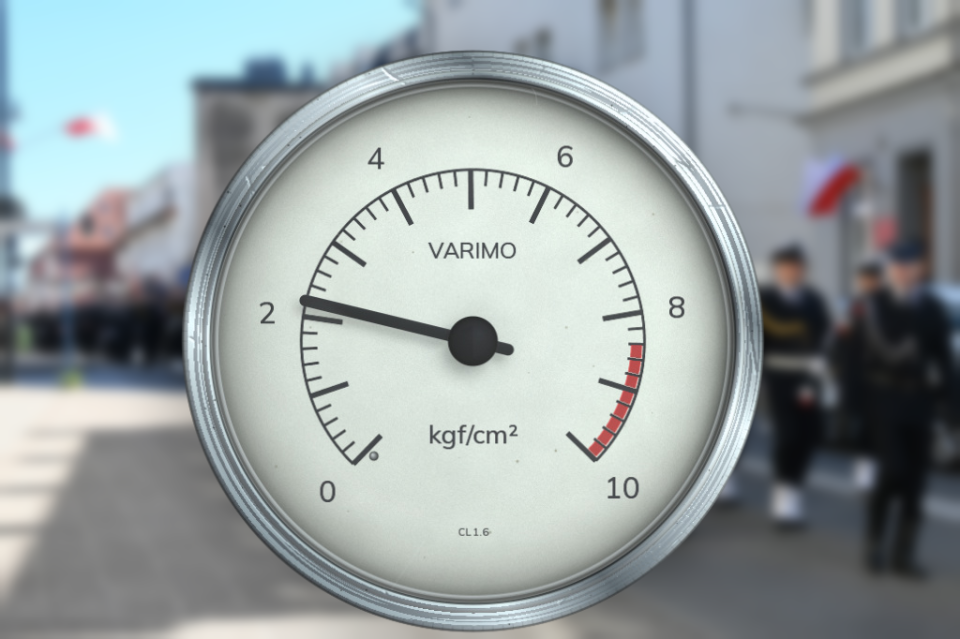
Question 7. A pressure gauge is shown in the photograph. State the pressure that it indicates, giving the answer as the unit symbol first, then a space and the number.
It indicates kg/cm² 2.2
